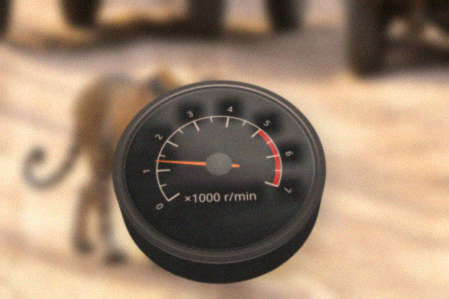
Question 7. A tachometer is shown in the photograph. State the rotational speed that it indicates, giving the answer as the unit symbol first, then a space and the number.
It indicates rpm 1250
